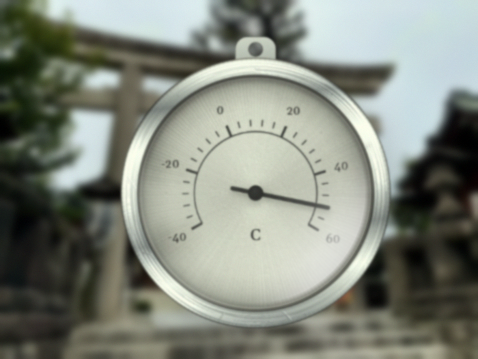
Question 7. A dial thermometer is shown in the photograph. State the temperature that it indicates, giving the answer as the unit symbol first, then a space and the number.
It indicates °C 52
